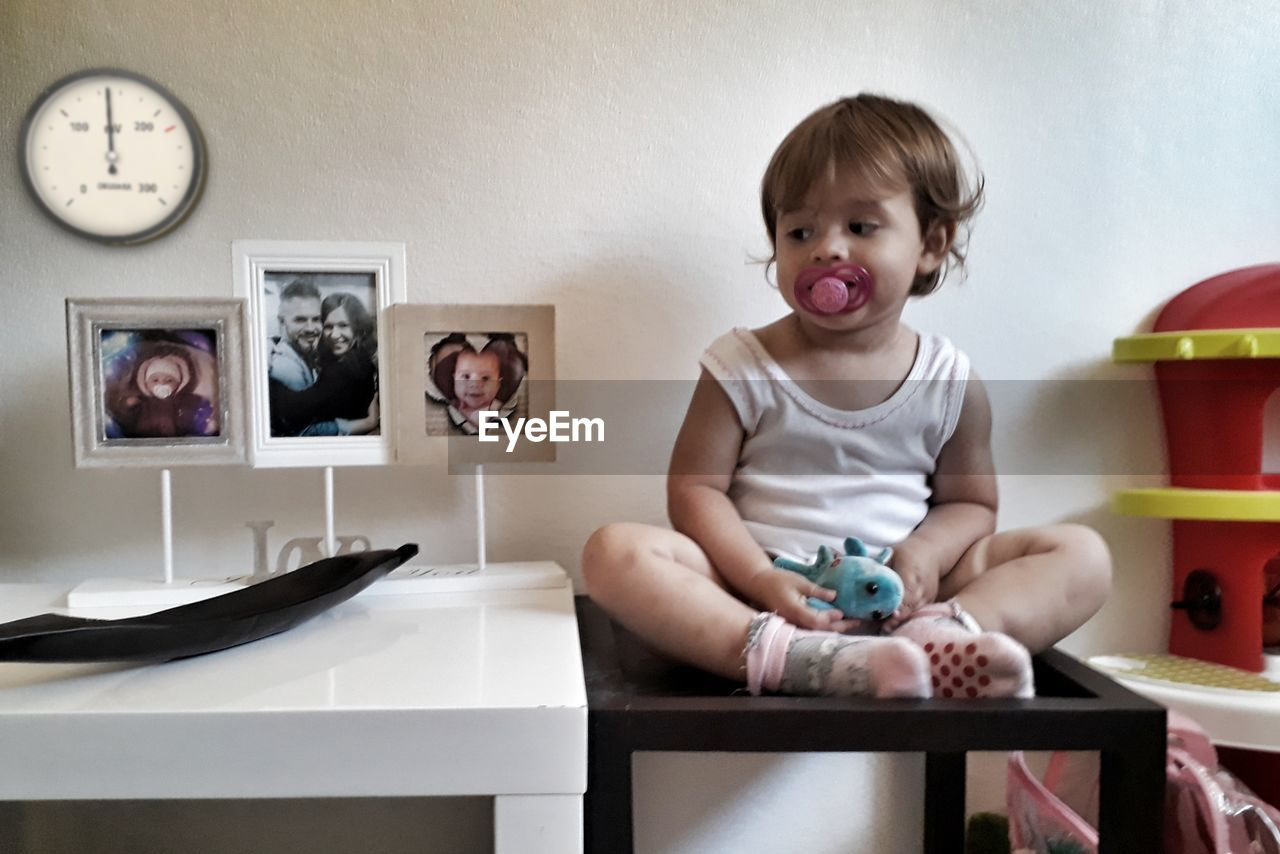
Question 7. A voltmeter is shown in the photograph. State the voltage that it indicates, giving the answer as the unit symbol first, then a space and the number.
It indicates mV 150
